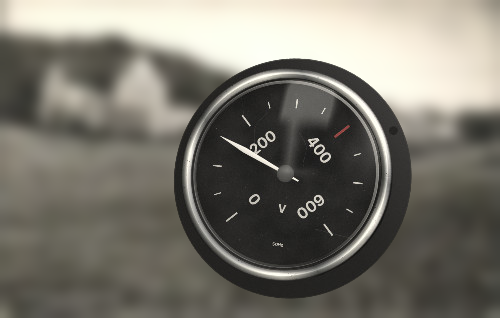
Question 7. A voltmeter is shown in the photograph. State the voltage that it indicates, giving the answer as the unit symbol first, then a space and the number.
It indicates V 150
